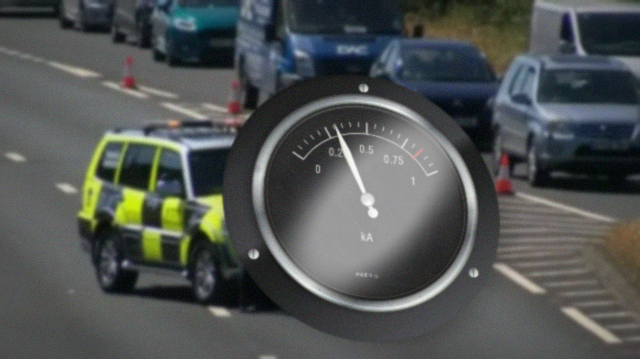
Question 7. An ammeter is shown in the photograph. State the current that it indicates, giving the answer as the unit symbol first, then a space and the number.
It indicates kA 0.3
